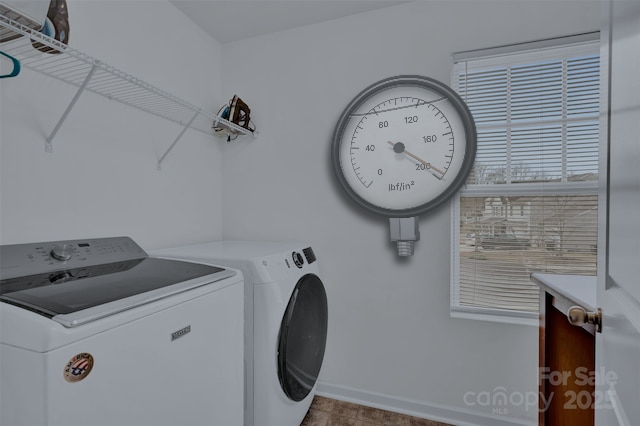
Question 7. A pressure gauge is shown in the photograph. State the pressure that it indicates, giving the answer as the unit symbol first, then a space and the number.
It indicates psi 195
